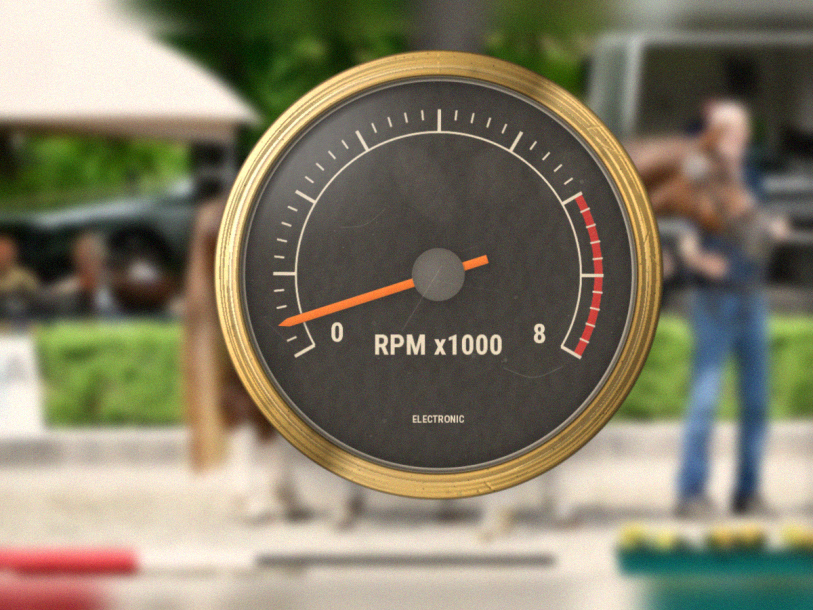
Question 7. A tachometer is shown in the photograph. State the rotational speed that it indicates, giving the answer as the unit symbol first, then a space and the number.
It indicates rpm 400
